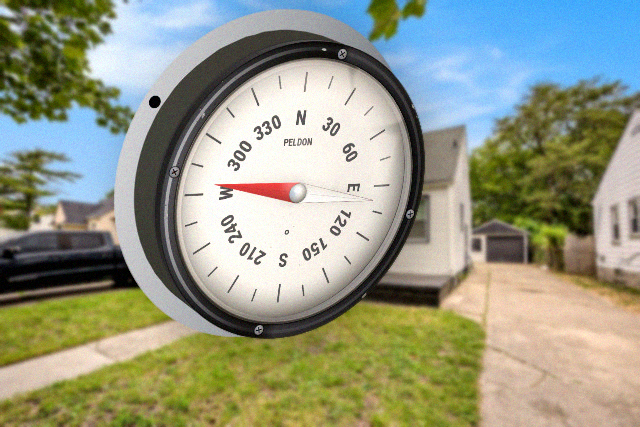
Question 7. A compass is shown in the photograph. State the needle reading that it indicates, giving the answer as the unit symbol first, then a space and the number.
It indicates ° 277.5
